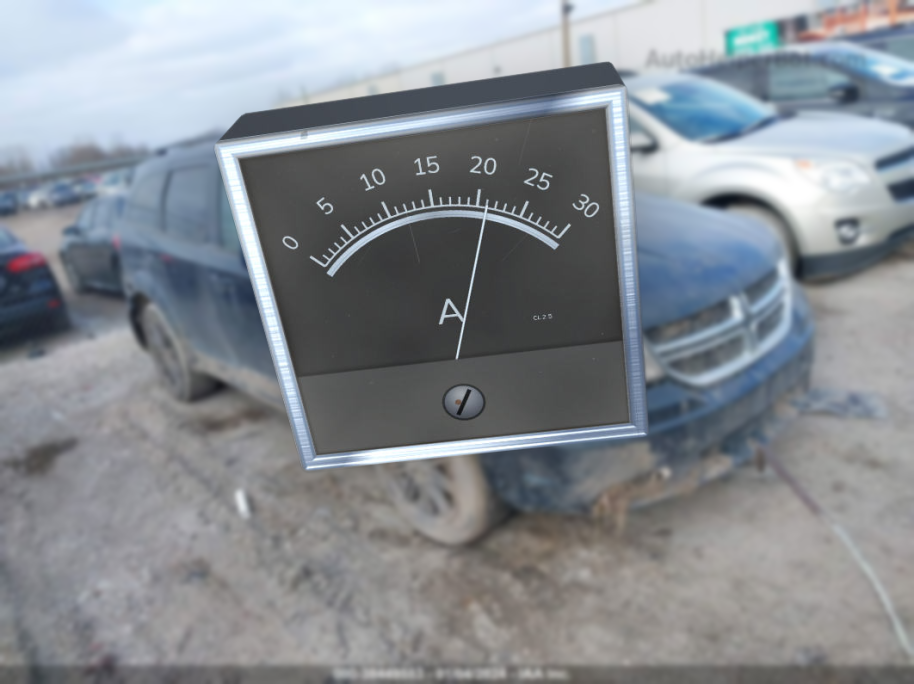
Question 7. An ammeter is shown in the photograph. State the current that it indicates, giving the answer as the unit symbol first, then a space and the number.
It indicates A 21
